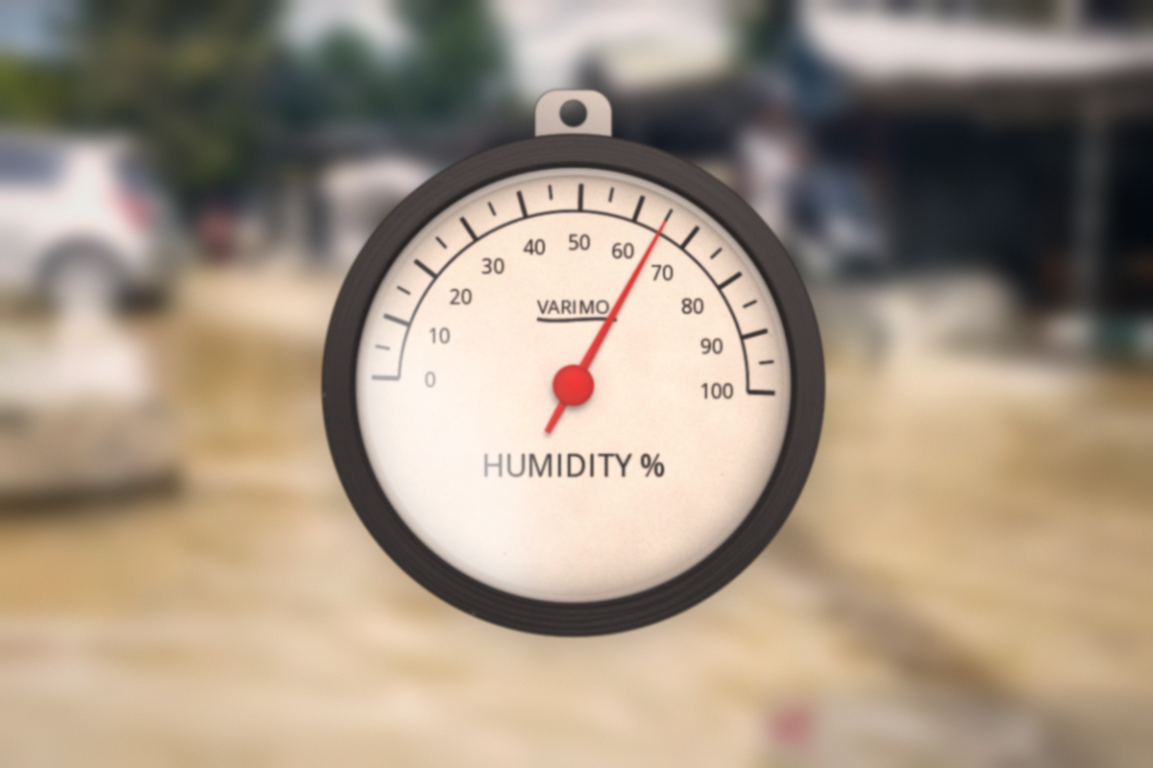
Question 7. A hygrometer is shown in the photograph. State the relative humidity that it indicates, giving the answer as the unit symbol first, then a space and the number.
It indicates % 65
